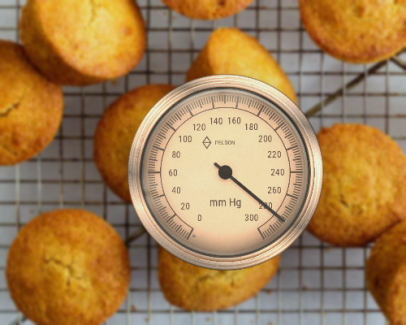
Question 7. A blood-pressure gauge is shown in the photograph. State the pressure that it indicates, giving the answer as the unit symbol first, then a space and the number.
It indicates mmHg 280
